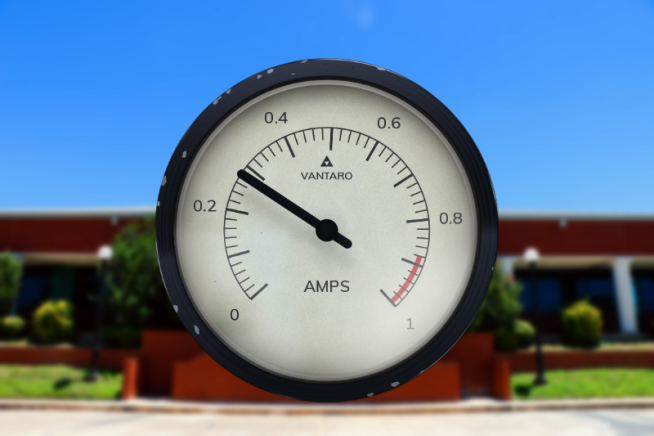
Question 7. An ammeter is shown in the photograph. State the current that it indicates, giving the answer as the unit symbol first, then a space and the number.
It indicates A 0.28
